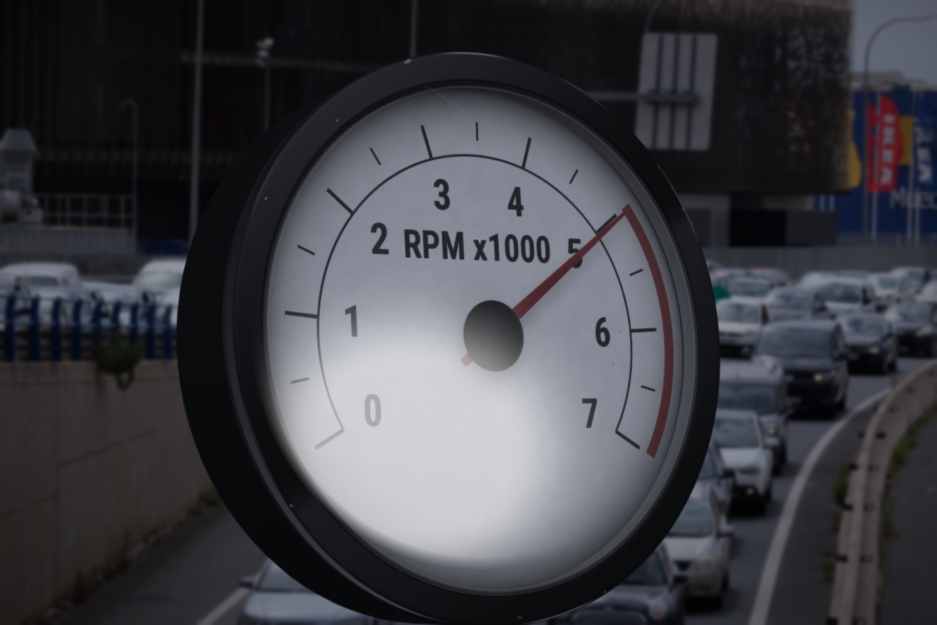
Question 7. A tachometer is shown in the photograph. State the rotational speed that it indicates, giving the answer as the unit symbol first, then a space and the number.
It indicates rpm 5000
